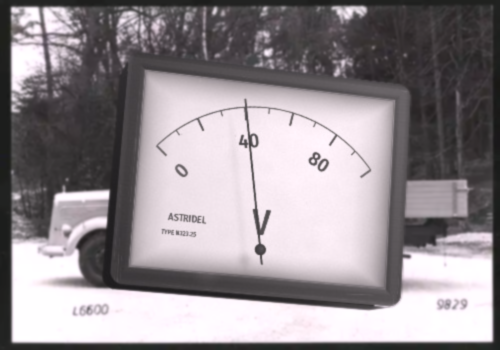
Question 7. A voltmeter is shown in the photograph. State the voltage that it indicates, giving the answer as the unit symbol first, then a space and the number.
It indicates V 40
